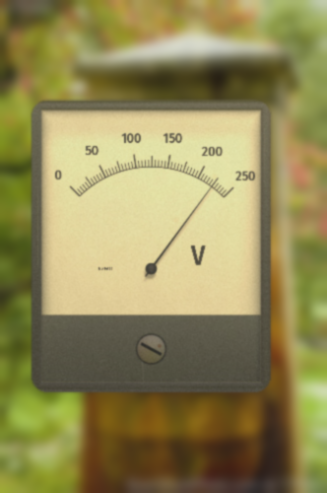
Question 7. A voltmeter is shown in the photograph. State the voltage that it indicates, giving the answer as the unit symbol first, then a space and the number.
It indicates V 225
